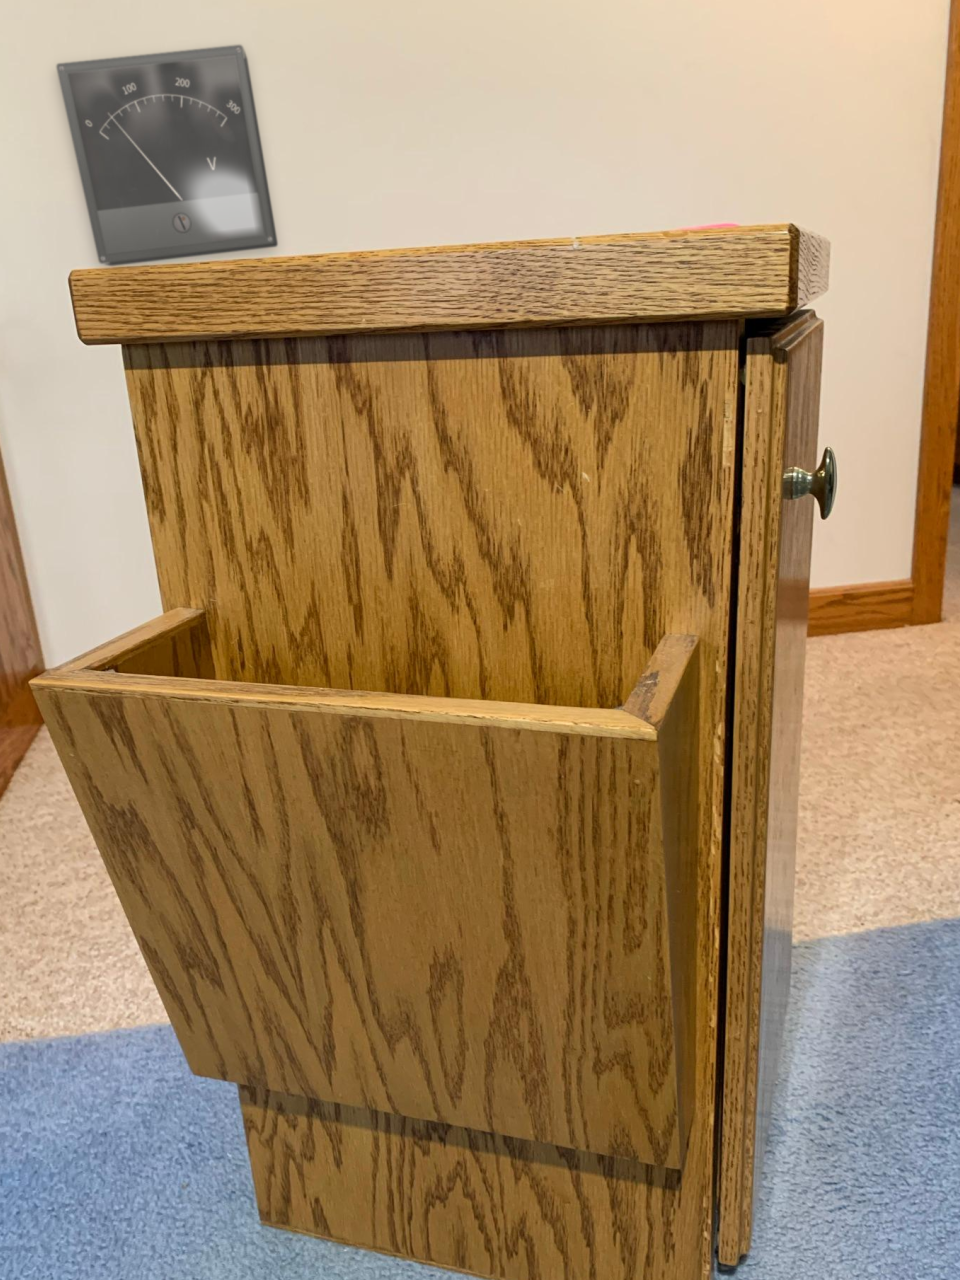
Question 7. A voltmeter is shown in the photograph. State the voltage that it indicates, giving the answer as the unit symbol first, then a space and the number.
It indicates V 40
